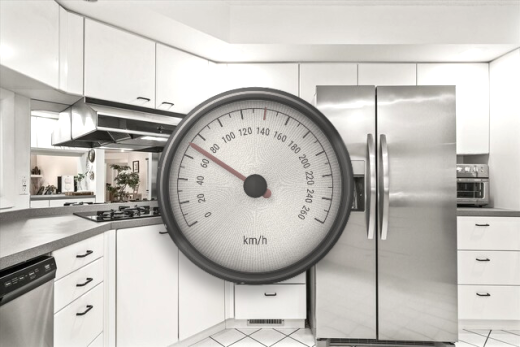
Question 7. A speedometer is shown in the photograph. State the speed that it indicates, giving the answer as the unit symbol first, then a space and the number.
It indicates km/h 70
